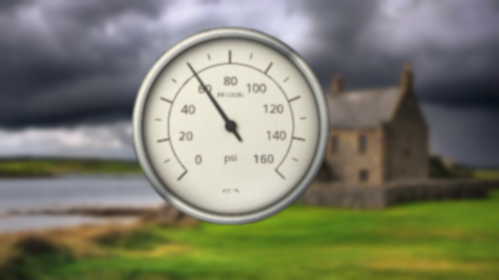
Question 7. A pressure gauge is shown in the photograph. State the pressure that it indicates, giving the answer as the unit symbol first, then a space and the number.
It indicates psi 60
